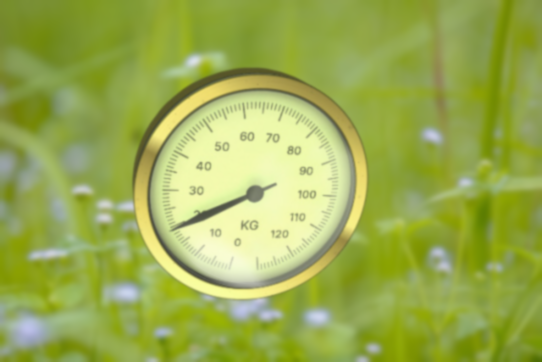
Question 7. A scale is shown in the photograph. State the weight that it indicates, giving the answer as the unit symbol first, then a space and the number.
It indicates kg 20
